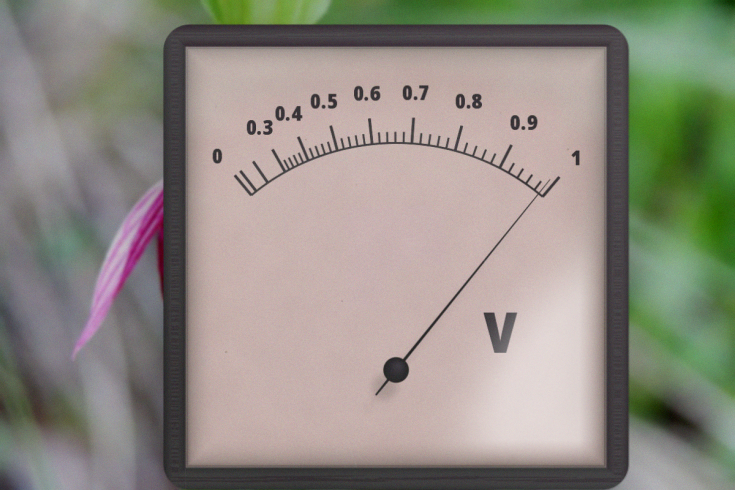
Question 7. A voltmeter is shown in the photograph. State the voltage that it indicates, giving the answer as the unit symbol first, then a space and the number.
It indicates V 0.99
